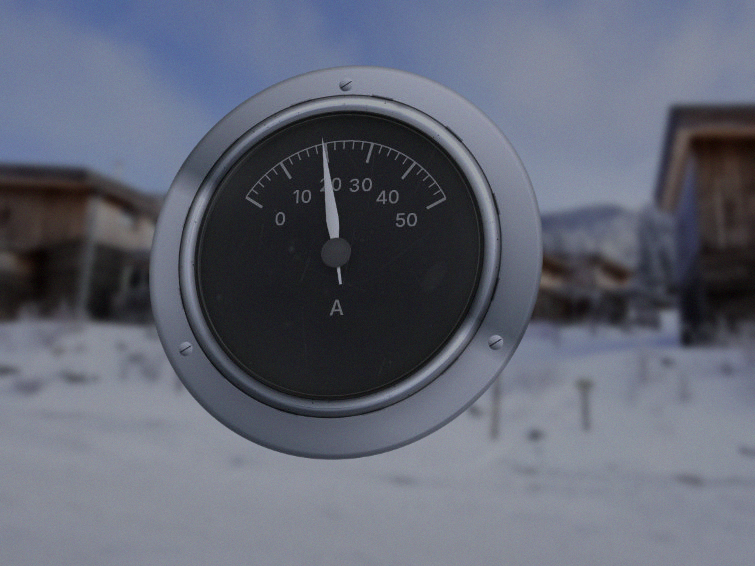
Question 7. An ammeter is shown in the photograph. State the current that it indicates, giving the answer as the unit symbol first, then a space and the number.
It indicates A 20
